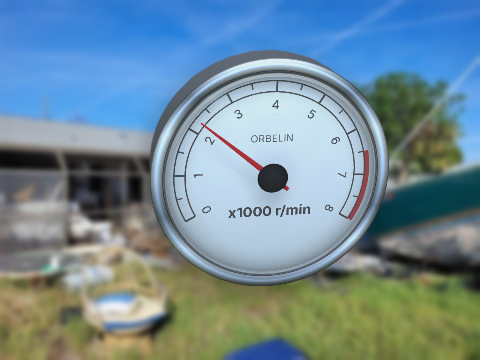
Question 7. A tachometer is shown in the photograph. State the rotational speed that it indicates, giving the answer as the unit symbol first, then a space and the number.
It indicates rpm 2250
